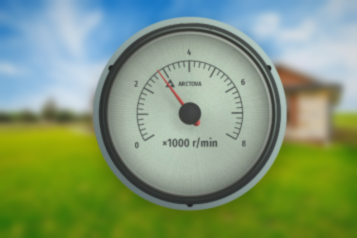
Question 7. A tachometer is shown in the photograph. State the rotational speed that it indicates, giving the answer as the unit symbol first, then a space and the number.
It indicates rpm 2800
